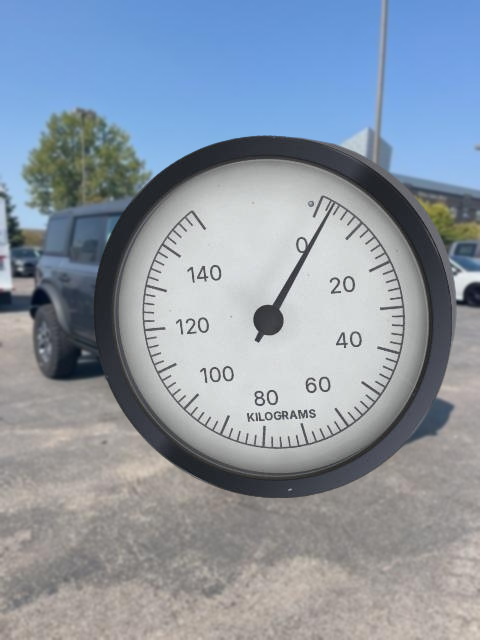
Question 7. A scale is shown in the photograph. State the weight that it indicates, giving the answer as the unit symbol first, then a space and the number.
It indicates kg 3
